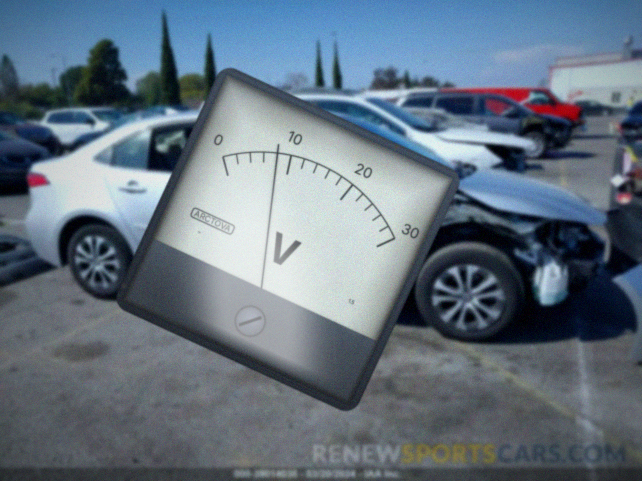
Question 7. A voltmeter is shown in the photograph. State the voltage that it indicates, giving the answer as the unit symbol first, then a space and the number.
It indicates V 8
